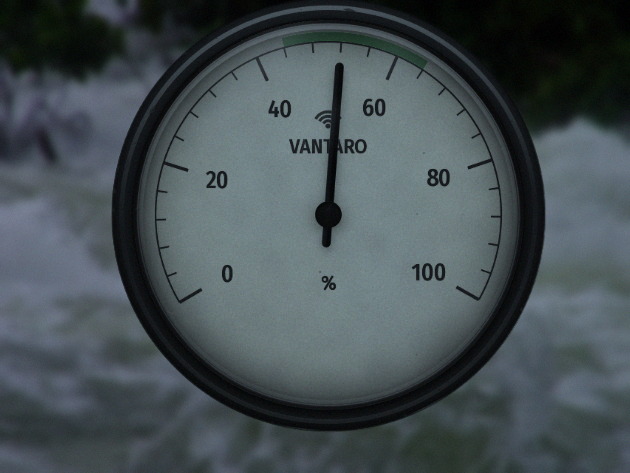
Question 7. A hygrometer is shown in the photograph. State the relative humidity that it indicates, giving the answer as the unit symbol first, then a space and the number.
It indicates % 52
